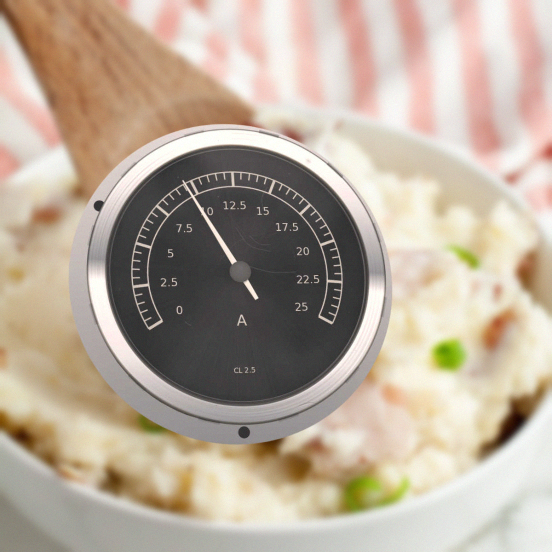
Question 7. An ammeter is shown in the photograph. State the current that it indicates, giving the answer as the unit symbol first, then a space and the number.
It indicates A 9.5
